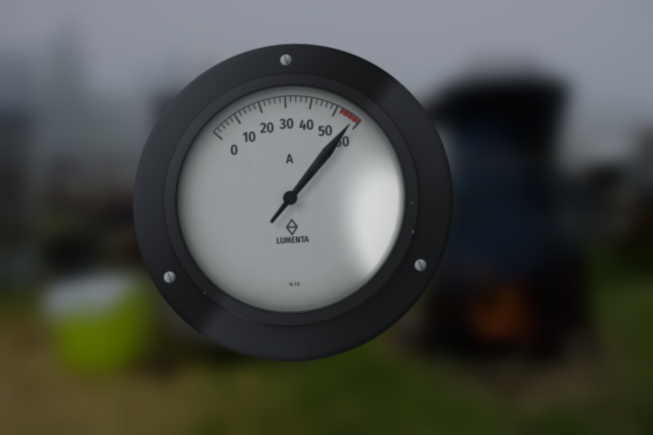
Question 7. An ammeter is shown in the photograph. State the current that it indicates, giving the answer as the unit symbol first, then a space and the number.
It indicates A 58
